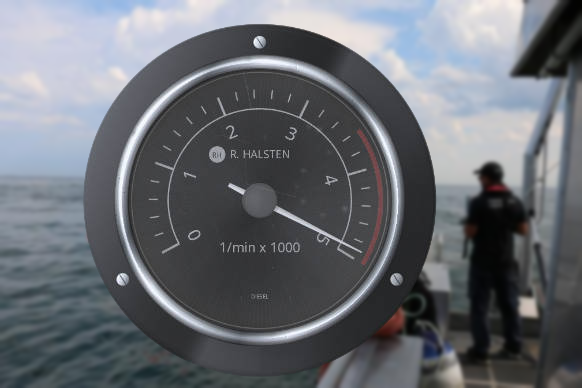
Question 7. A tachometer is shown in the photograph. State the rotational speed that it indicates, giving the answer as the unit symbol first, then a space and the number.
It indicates rpm 4900
